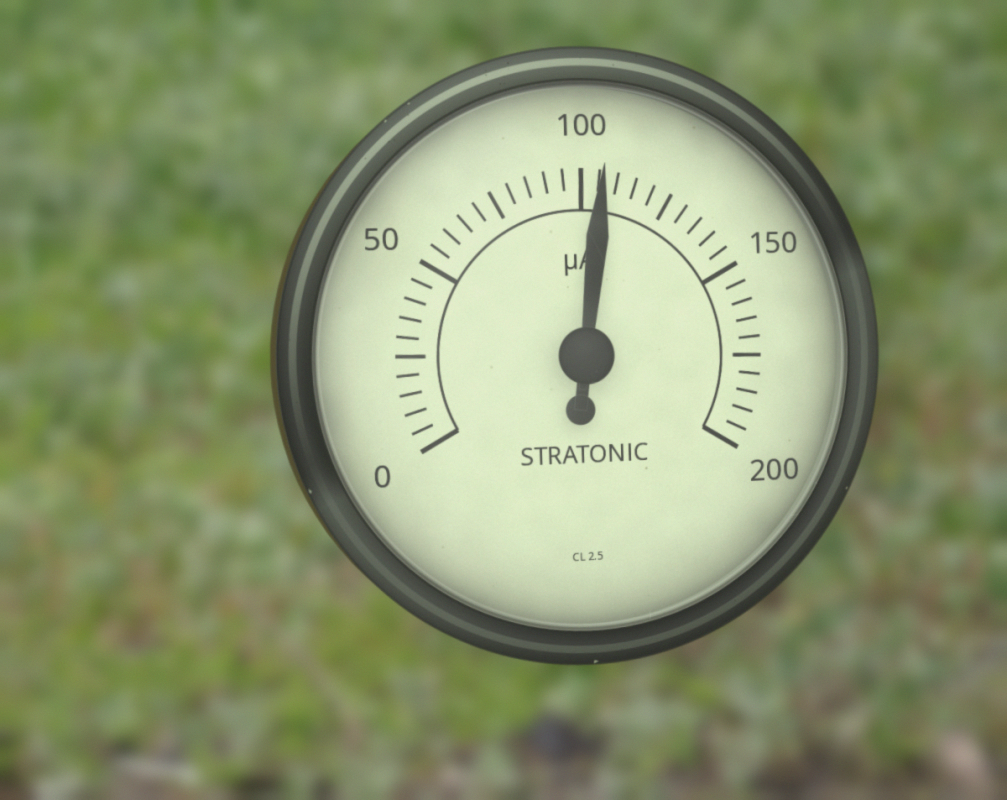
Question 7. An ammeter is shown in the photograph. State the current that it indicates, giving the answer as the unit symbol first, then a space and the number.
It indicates µA 105
